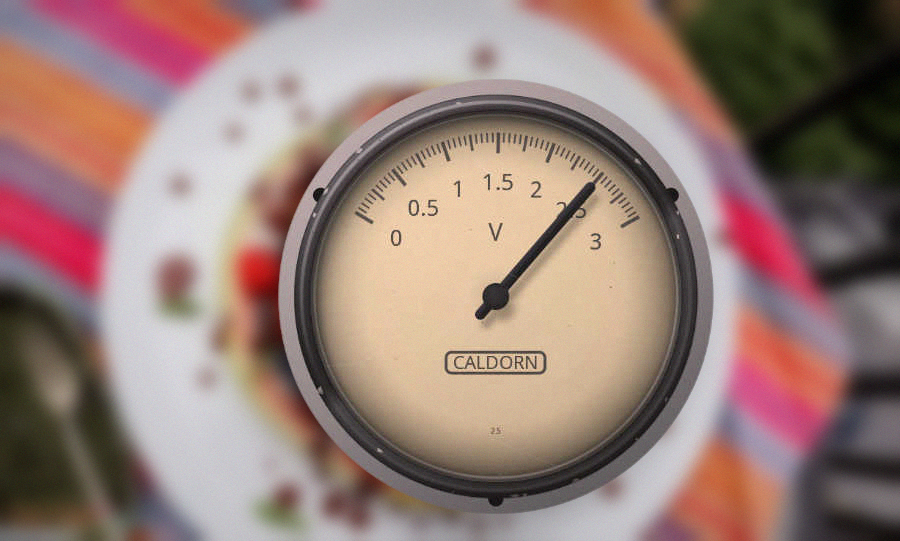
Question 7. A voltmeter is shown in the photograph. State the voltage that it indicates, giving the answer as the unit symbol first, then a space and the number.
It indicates V 2.5
